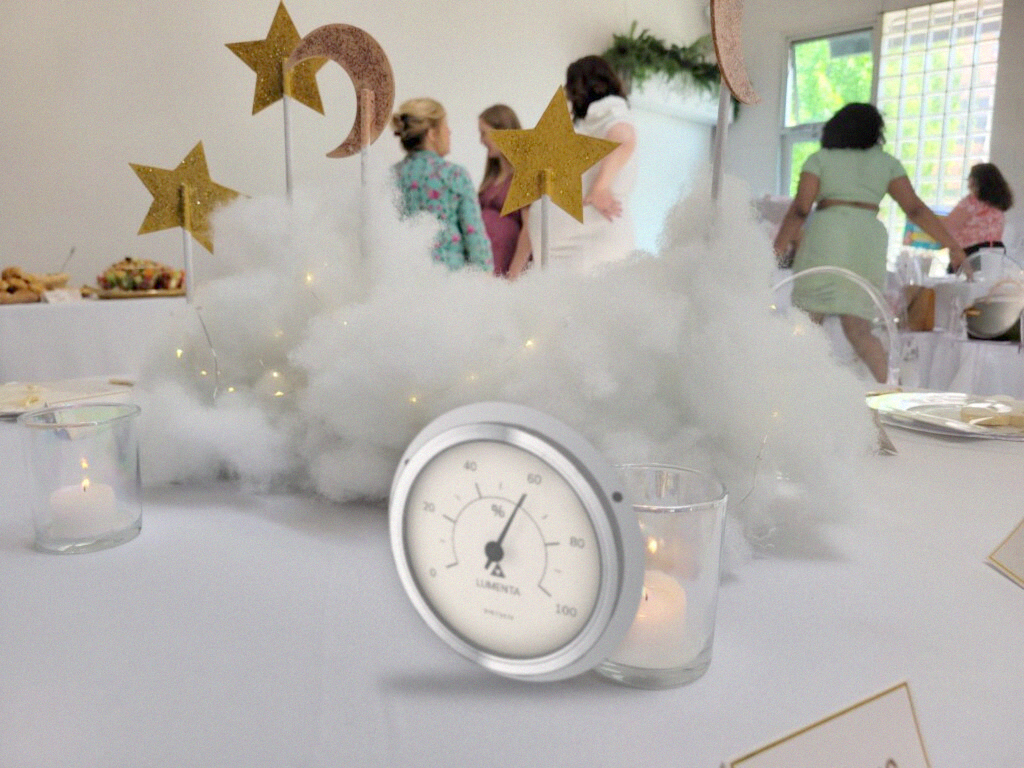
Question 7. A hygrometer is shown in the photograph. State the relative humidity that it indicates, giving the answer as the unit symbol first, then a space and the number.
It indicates % 60
